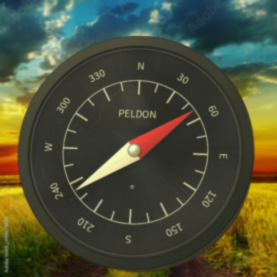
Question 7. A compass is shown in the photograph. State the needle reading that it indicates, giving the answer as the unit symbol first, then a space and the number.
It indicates ° 52.5
